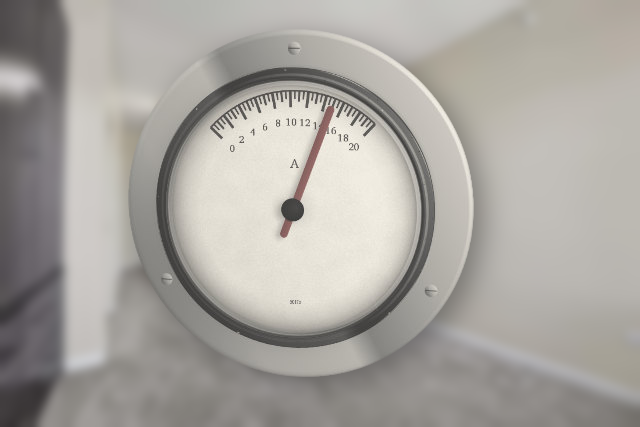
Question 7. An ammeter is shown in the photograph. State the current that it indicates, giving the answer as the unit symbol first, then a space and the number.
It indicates A 15
